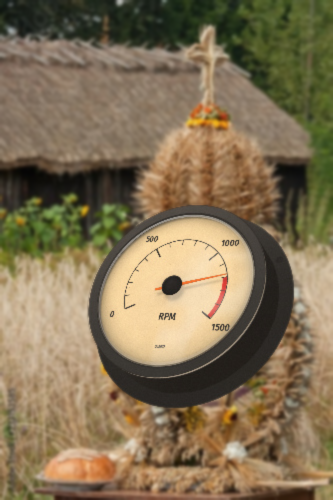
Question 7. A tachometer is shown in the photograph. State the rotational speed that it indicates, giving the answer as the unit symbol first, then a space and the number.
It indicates rpm 1200
